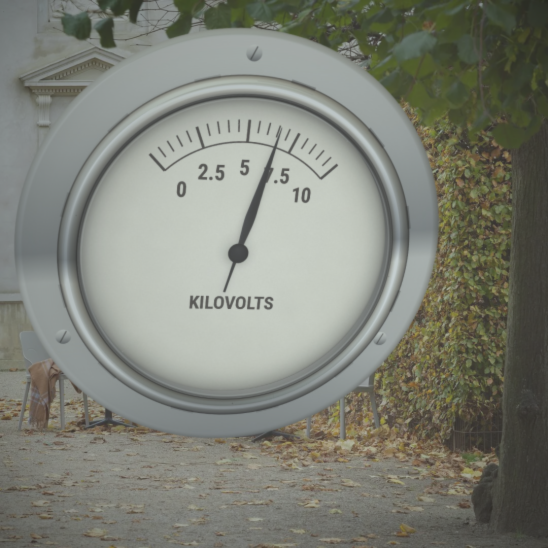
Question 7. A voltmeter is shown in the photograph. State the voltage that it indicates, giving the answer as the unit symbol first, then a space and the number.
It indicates kV 6.5
